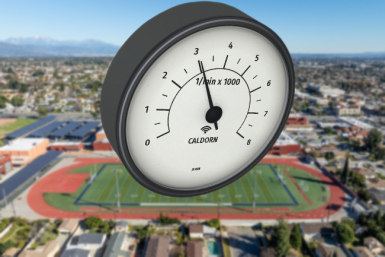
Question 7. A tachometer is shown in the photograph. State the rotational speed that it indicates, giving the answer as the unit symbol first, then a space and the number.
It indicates rpm 3000
